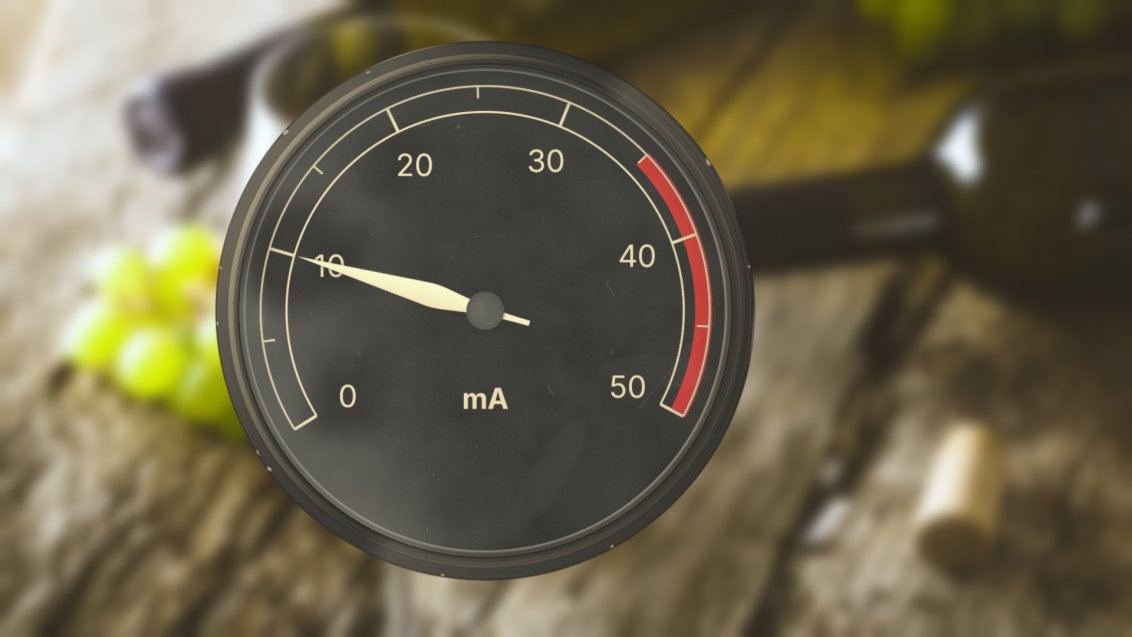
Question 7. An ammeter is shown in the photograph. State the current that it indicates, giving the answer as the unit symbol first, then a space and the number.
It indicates mA 10
